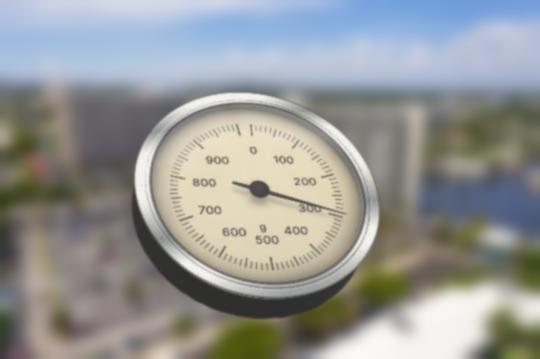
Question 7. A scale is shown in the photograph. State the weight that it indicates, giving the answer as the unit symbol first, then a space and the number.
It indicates g 300
